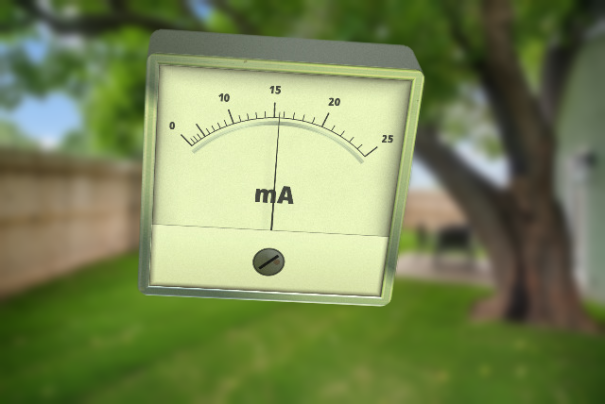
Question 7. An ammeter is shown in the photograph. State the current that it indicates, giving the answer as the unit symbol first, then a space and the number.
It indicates mA 15.5
